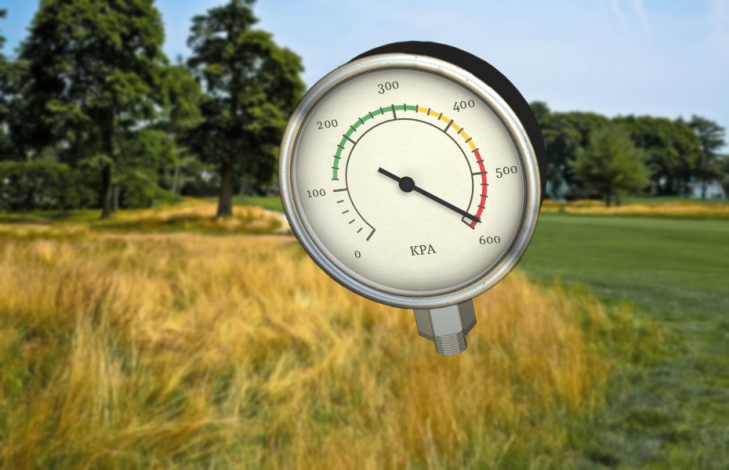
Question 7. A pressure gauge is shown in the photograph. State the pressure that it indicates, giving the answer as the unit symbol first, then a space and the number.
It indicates kPa 580
